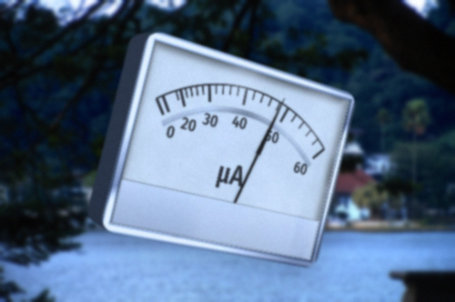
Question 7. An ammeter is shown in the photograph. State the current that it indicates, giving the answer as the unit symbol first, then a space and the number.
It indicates µA 48
